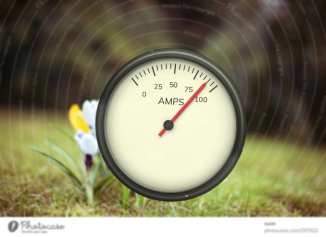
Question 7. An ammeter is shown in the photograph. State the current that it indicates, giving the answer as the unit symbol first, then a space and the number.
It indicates A 90
